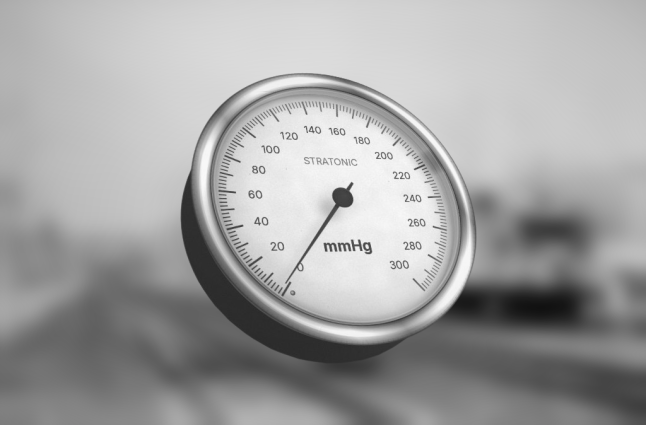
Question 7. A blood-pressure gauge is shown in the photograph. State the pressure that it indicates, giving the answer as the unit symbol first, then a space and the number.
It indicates mmHg 2
